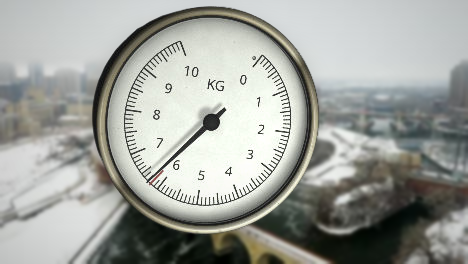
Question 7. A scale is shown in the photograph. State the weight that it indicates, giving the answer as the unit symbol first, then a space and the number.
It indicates kg 6.3
